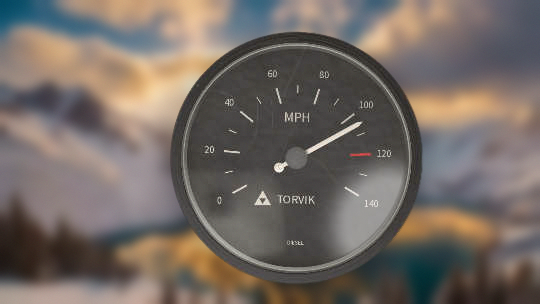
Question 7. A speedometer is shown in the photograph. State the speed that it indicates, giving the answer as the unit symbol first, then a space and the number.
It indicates mph 105
